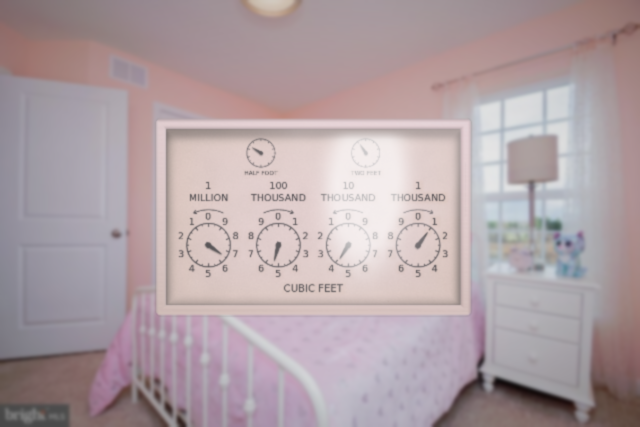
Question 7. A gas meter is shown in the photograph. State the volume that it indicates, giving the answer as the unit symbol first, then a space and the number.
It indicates ft³ 654100
